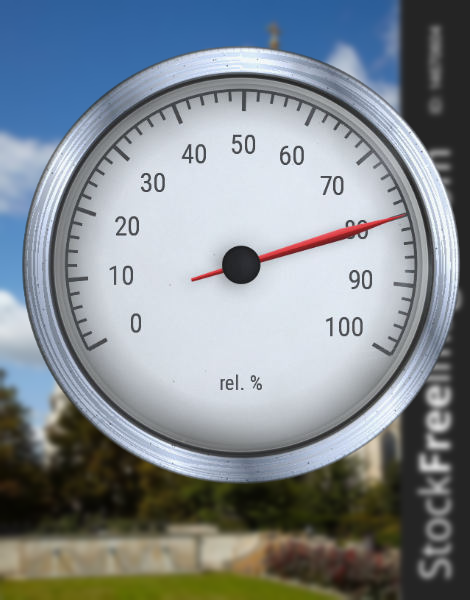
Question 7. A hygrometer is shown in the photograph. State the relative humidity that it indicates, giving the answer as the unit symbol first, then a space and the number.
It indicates % 80
